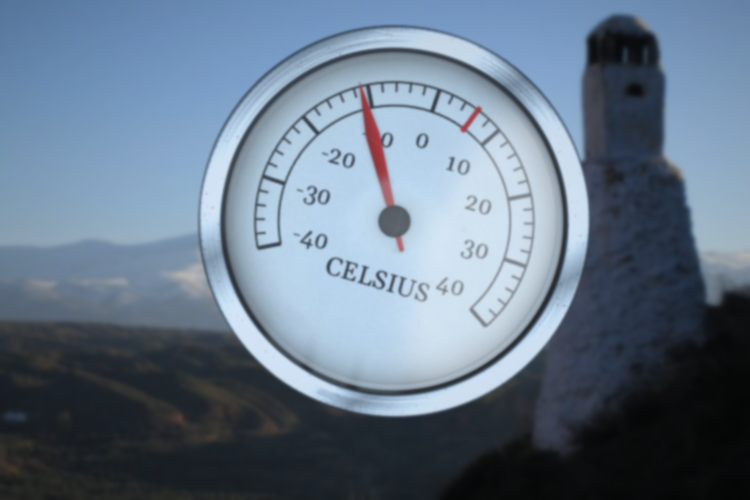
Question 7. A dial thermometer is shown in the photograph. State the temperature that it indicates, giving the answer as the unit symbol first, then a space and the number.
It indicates °C -11
